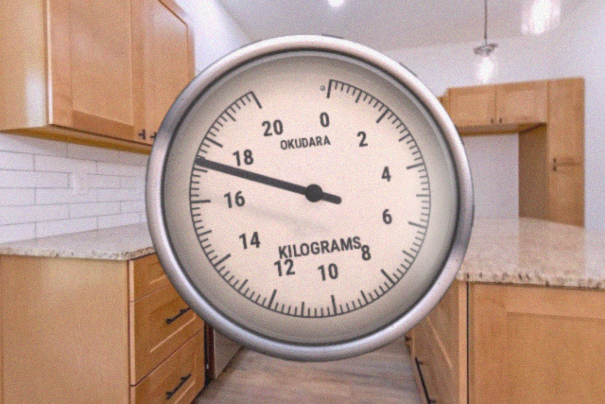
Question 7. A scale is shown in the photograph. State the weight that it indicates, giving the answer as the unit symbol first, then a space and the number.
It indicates kg 17.2
